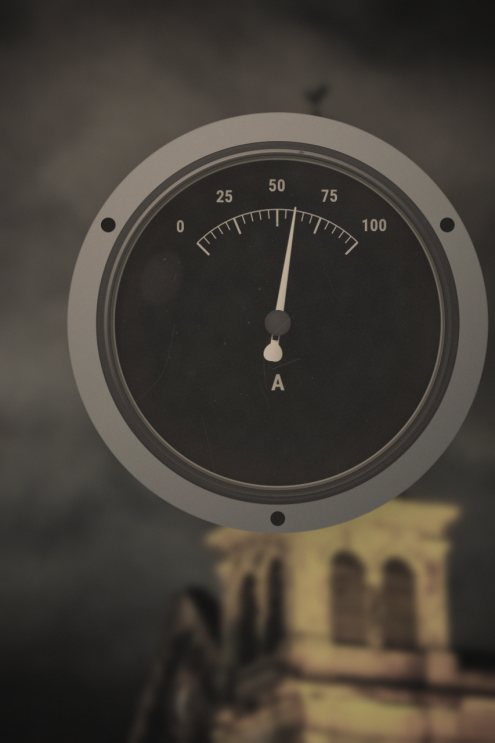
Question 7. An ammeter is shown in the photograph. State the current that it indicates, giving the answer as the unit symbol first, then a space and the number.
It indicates A 60
